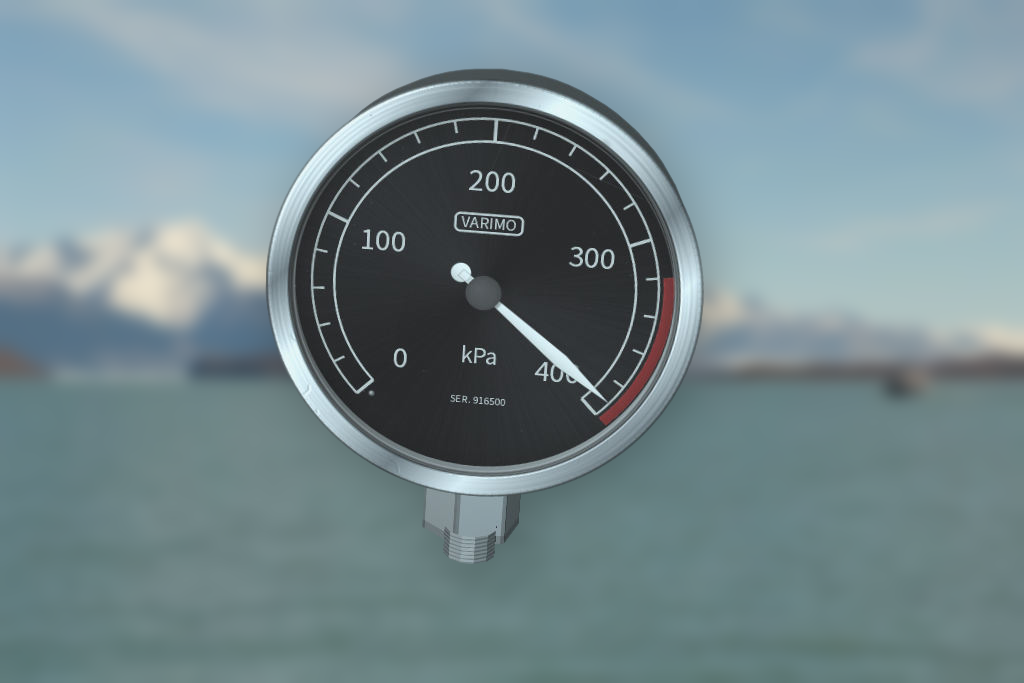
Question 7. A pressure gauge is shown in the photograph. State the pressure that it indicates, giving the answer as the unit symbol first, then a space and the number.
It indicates kPa 390
